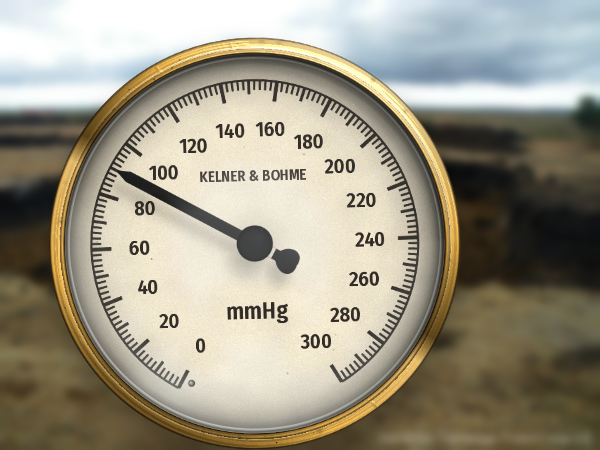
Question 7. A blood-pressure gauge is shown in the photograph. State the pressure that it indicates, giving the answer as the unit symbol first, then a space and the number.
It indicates mmHg 90
